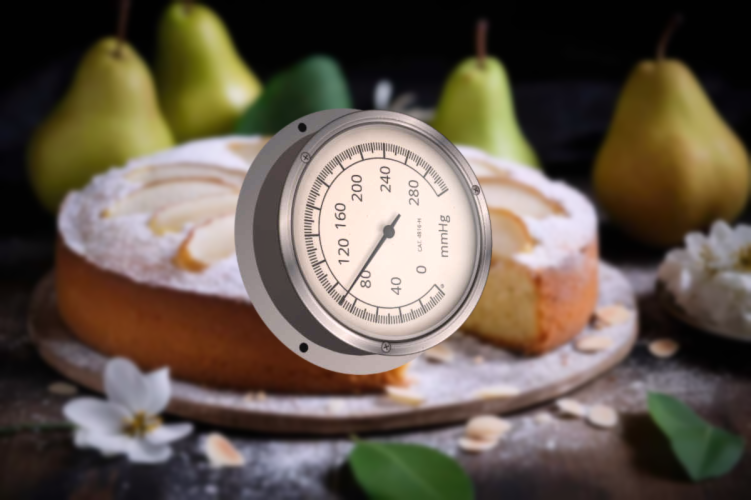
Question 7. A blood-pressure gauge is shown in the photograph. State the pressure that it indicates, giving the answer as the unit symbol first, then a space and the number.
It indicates mmHg 90
